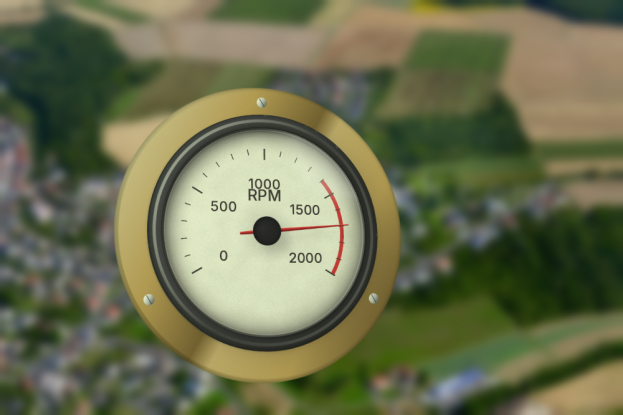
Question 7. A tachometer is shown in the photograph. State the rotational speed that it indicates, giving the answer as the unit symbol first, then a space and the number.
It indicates rpm 1700
